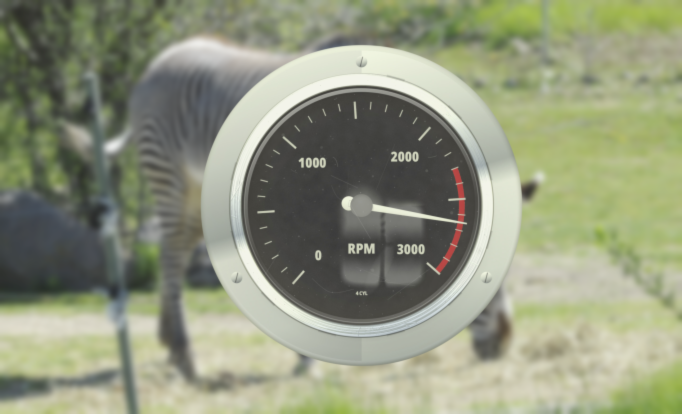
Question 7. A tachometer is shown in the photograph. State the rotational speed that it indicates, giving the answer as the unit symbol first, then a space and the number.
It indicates rpm 2650
